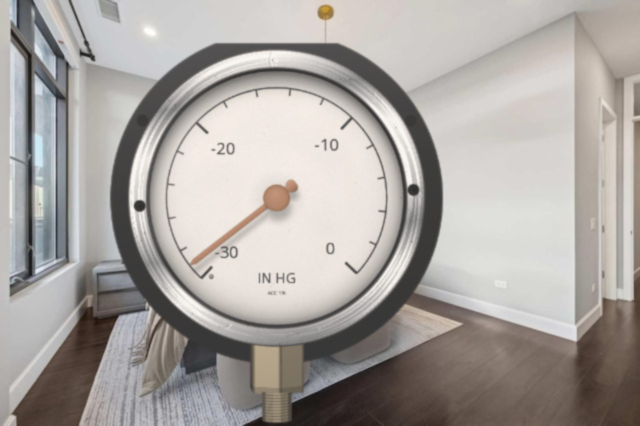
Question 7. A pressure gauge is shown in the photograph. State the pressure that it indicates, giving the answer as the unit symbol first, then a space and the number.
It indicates inHg -29
